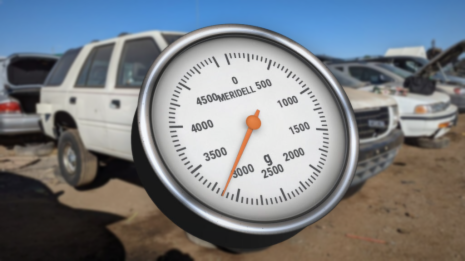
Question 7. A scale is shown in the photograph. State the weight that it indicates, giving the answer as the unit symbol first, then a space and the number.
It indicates g 3150
